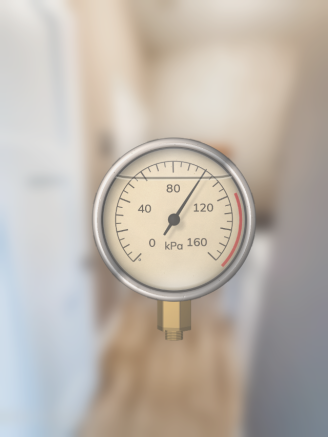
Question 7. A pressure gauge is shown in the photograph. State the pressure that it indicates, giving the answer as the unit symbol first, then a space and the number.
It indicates kPa 100
